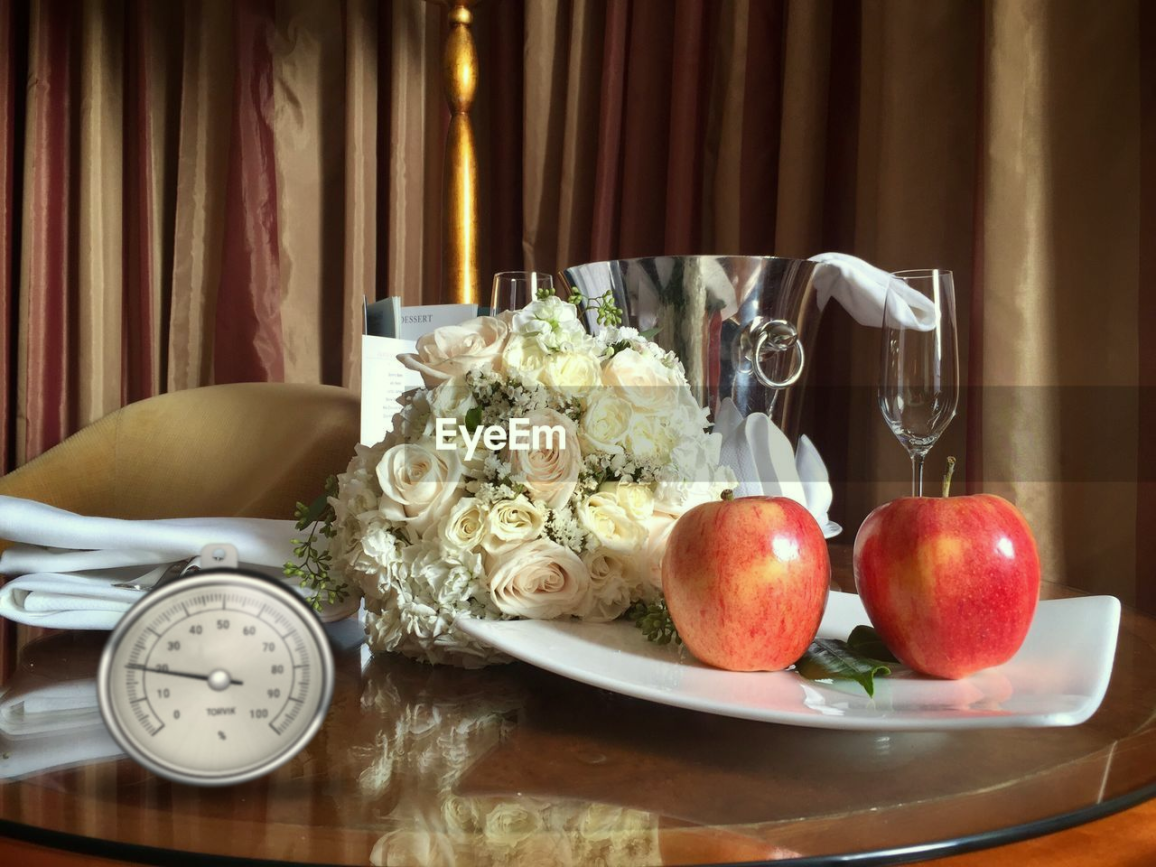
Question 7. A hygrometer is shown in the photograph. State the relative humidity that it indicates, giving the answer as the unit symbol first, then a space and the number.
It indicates % 20
